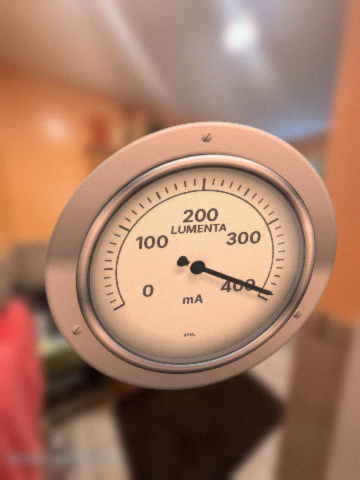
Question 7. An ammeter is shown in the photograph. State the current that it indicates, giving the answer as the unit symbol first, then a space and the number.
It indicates mA 390
